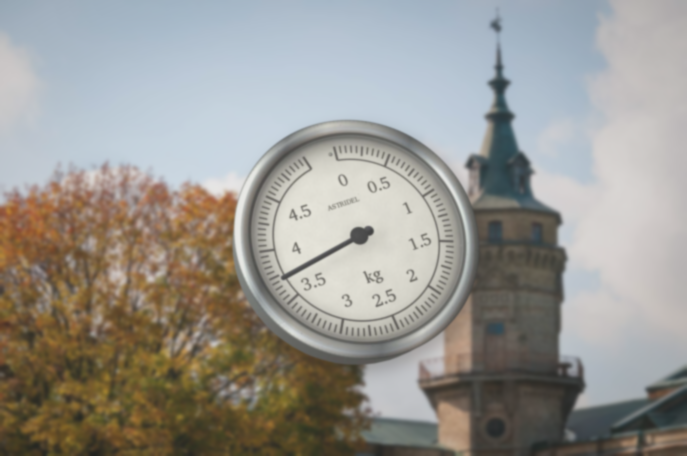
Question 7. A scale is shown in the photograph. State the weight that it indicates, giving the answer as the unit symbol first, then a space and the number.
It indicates kg 3.7
